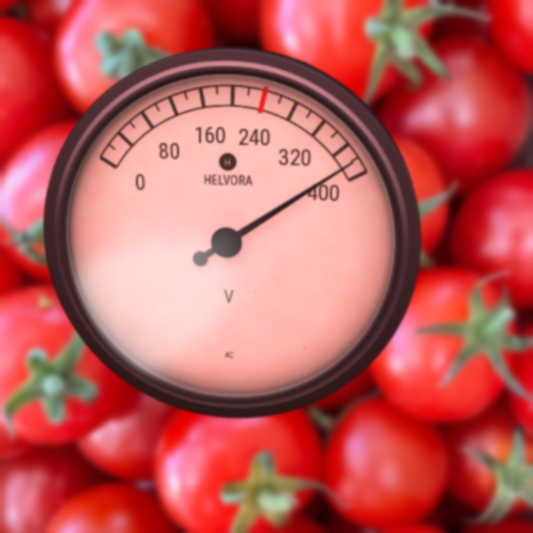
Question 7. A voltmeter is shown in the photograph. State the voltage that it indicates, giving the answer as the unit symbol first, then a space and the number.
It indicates V 380
